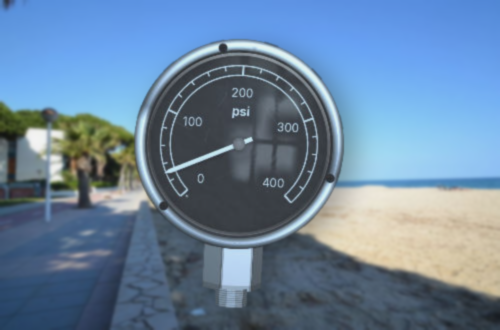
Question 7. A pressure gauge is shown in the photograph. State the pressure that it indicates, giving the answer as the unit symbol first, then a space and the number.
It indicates psi 30
